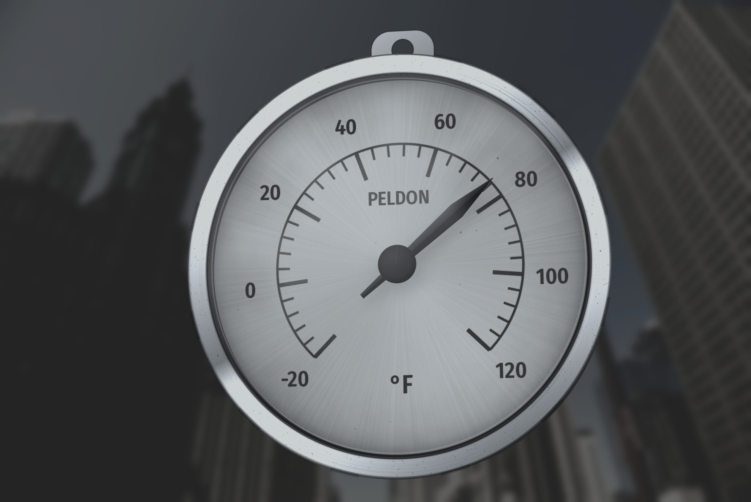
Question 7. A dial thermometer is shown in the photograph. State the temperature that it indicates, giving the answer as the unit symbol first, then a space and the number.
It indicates °F 76
